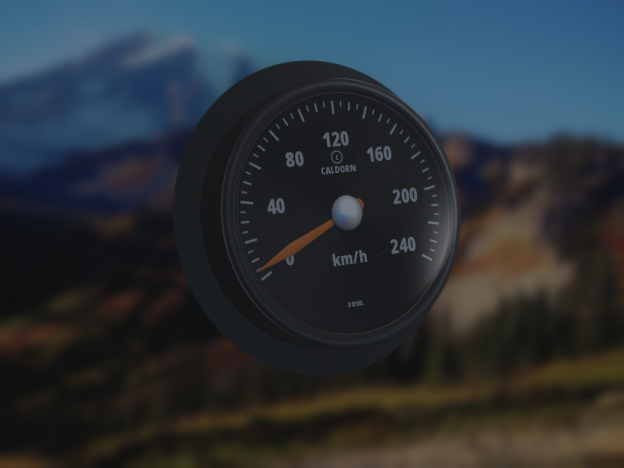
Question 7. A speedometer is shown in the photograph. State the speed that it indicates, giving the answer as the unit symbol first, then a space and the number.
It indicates km/h 5
